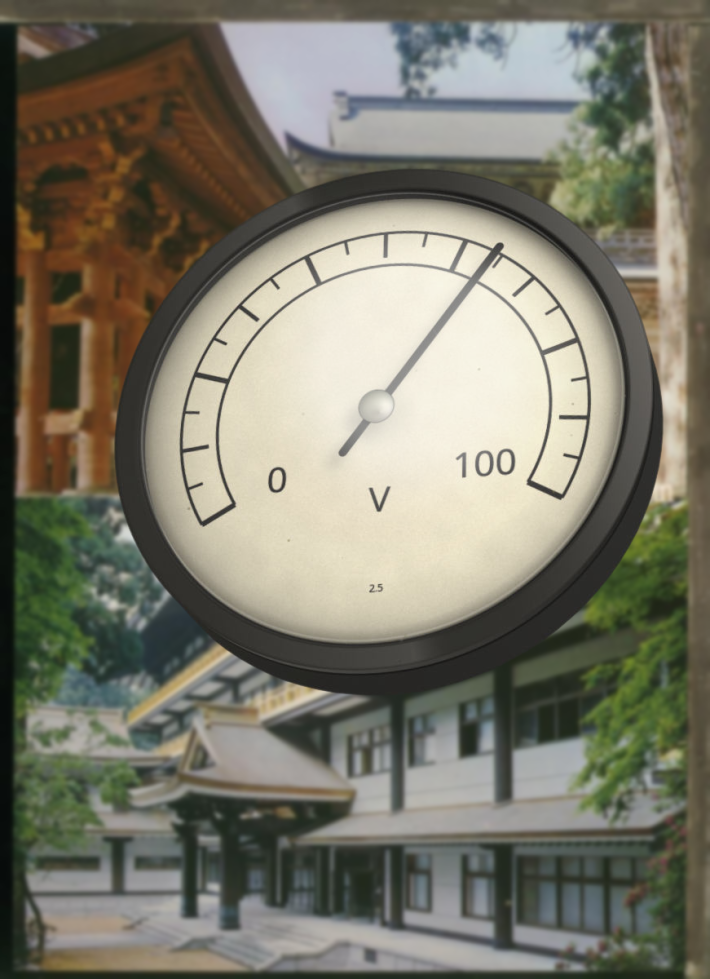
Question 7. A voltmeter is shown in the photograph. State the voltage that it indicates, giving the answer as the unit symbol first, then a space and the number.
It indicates V 65
